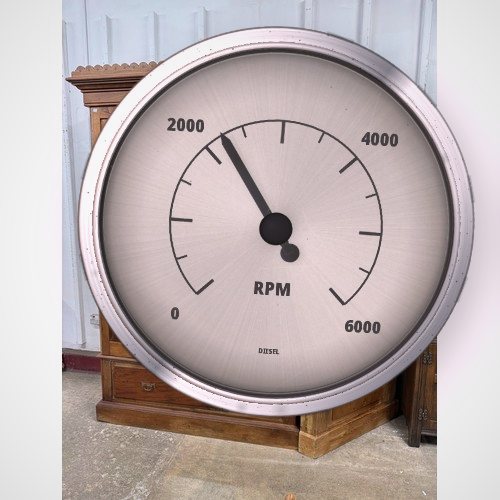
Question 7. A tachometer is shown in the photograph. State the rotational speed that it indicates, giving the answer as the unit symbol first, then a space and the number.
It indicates rpm 2250
